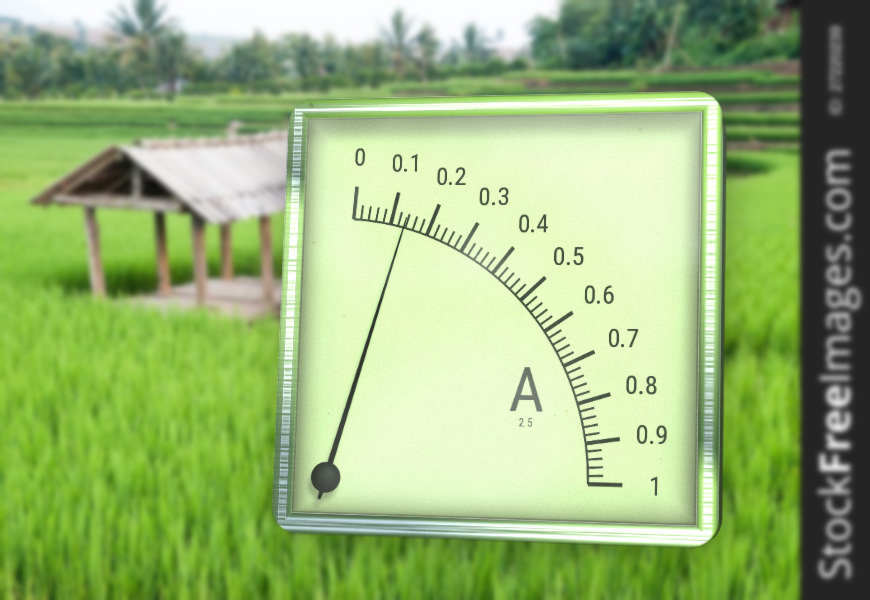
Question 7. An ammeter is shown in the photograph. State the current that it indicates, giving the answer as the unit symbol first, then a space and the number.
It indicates A 0.14
